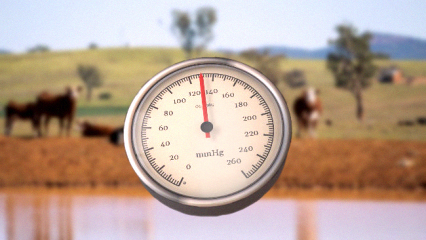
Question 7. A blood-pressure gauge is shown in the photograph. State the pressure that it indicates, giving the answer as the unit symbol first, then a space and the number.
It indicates mmHg 130
